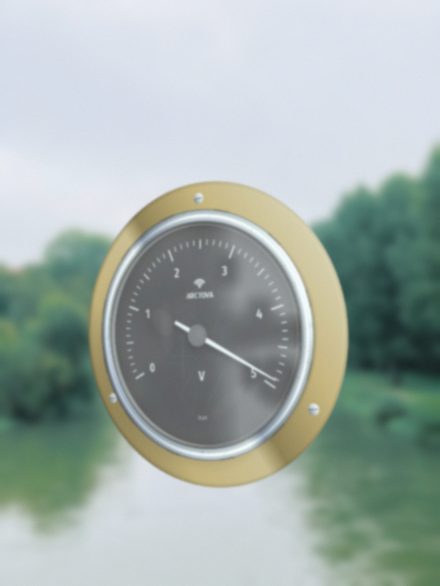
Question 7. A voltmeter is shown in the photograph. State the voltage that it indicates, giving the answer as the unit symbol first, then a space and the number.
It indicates V 4.9
